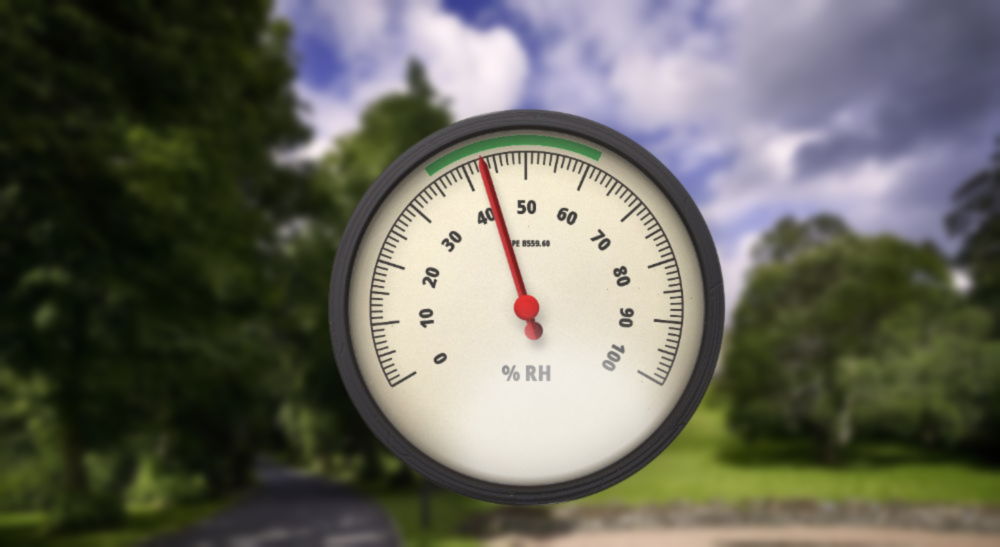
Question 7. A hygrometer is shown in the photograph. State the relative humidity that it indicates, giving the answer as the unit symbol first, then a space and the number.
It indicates % 43
